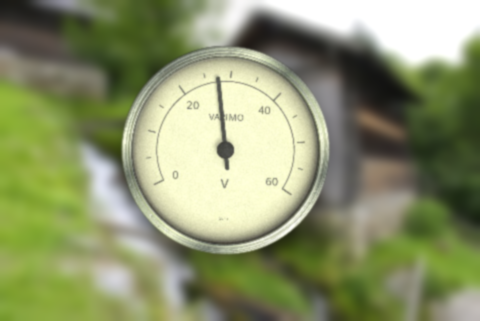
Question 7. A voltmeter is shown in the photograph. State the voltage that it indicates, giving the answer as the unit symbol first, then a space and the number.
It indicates V 27.5
